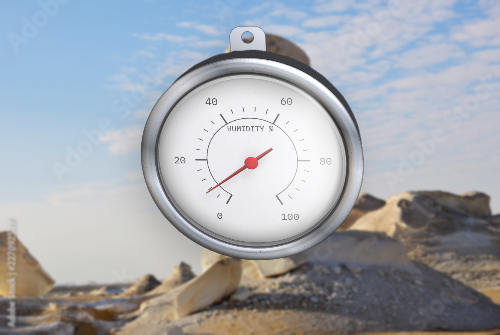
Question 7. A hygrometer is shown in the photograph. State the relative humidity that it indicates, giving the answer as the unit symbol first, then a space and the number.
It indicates % 8
